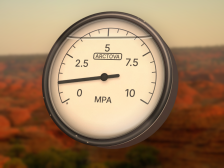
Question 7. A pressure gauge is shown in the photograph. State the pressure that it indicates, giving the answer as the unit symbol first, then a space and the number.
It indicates MPa 1
